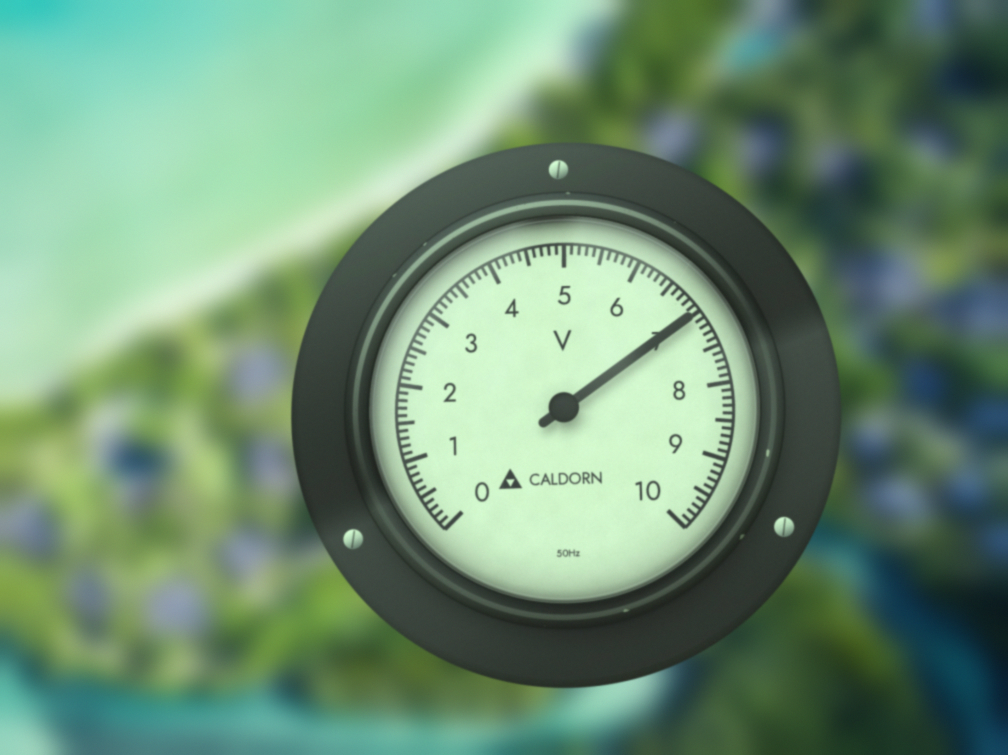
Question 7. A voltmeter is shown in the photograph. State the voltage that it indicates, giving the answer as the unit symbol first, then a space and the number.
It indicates V 7
